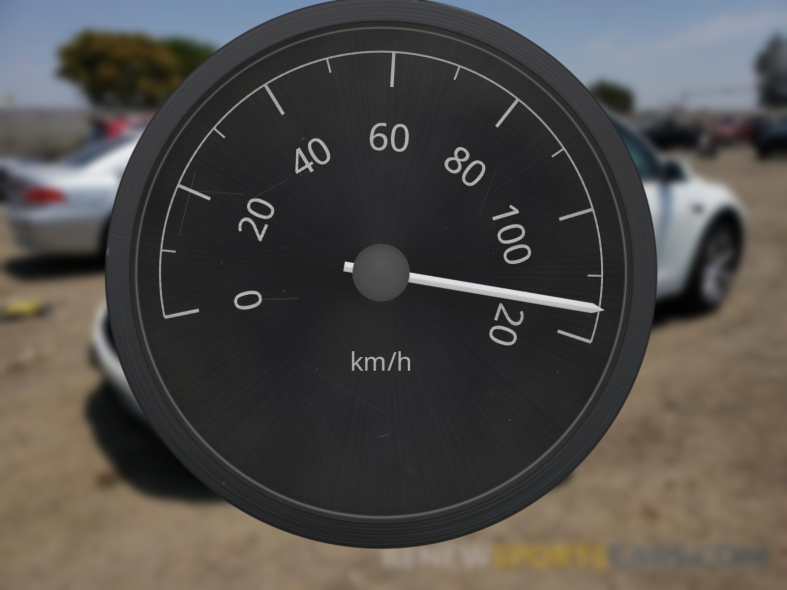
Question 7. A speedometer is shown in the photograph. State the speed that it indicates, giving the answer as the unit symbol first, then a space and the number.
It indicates km/h 115
